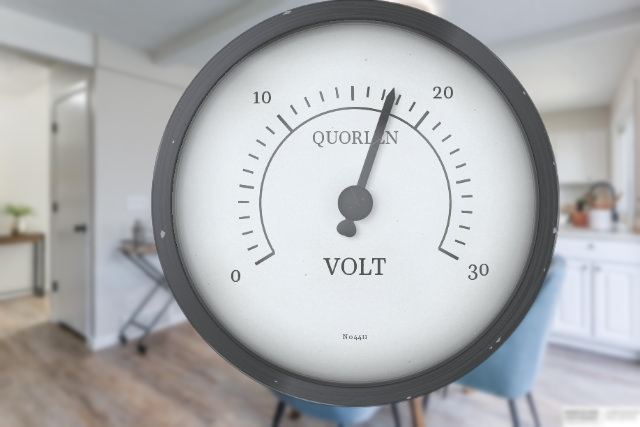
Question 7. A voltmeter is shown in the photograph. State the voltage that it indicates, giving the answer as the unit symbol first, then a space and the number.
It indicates V 17.5
